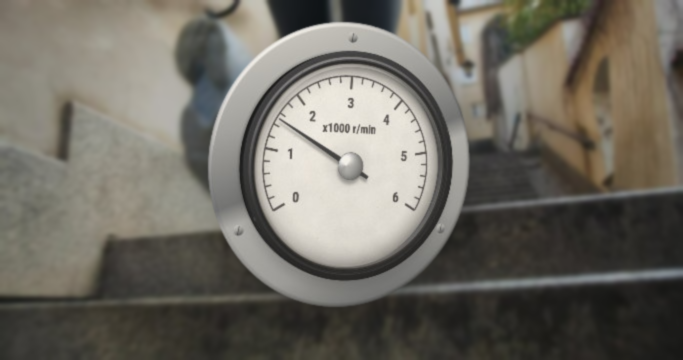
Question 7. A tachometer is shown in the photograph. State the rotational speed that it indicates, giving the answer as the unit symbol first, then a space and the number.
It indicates rpm 1500
